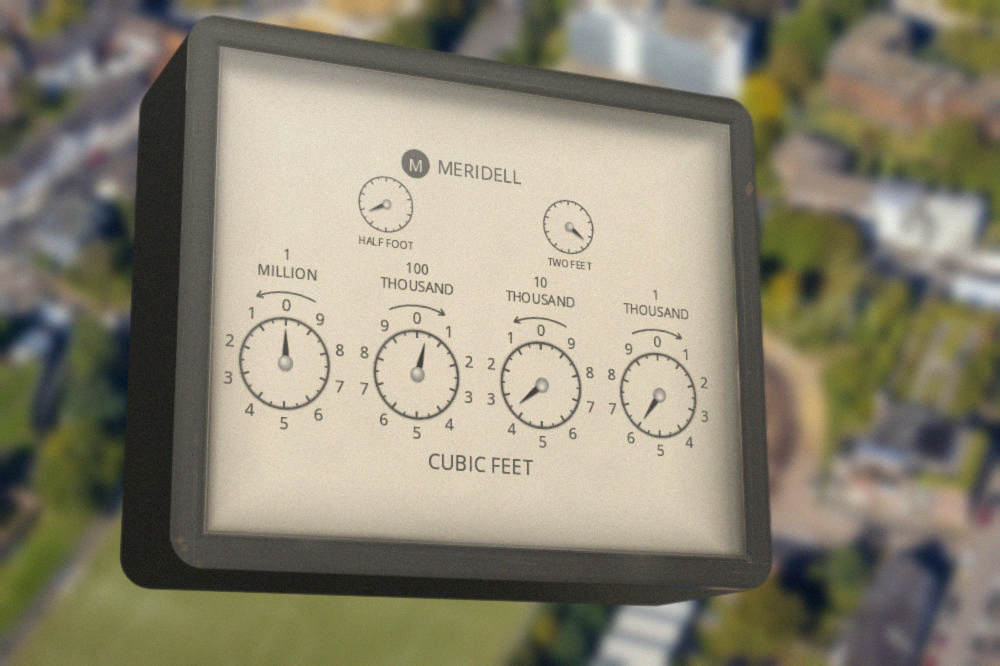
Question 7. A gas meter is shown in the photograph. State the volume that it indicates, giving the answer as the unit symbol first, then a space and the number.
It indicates ft³ 3600
